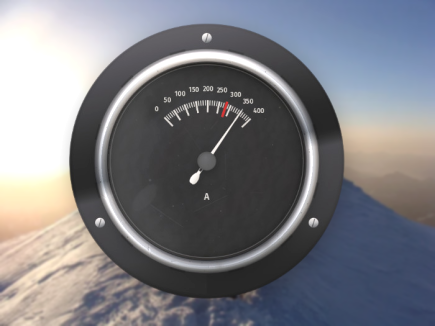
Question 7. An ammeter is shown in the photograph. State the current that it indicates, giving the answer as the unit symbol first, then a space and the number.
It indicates A 350
